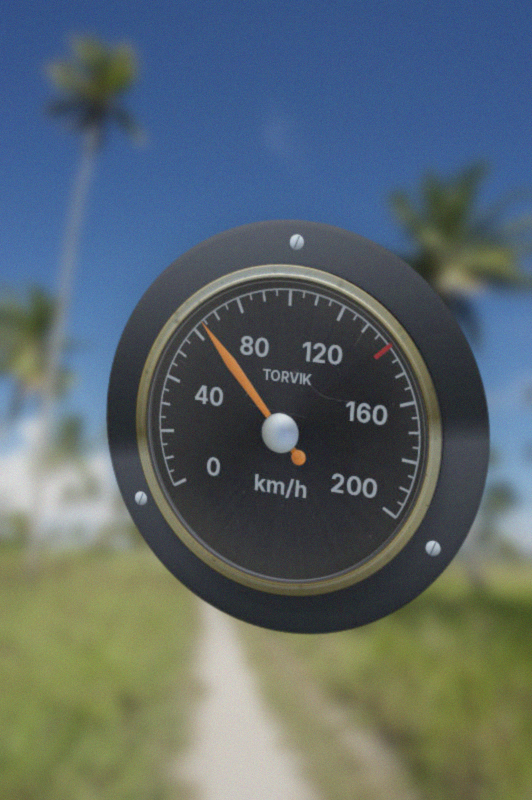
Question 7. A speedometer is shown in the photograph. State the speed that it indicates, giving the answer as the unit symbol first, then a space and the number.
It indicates km/h 65
